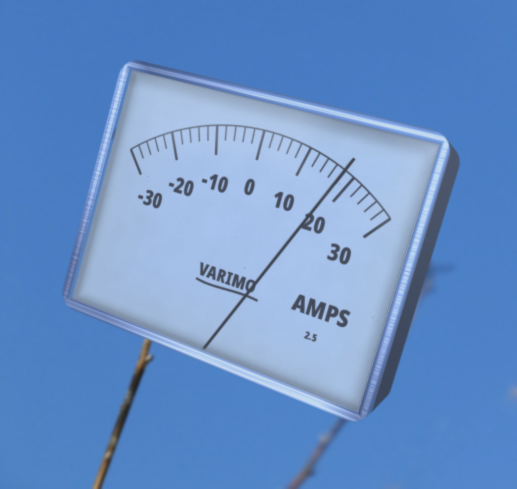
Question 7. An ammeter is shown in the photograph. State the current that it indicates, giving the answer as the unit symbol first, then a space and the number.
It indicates A 18
